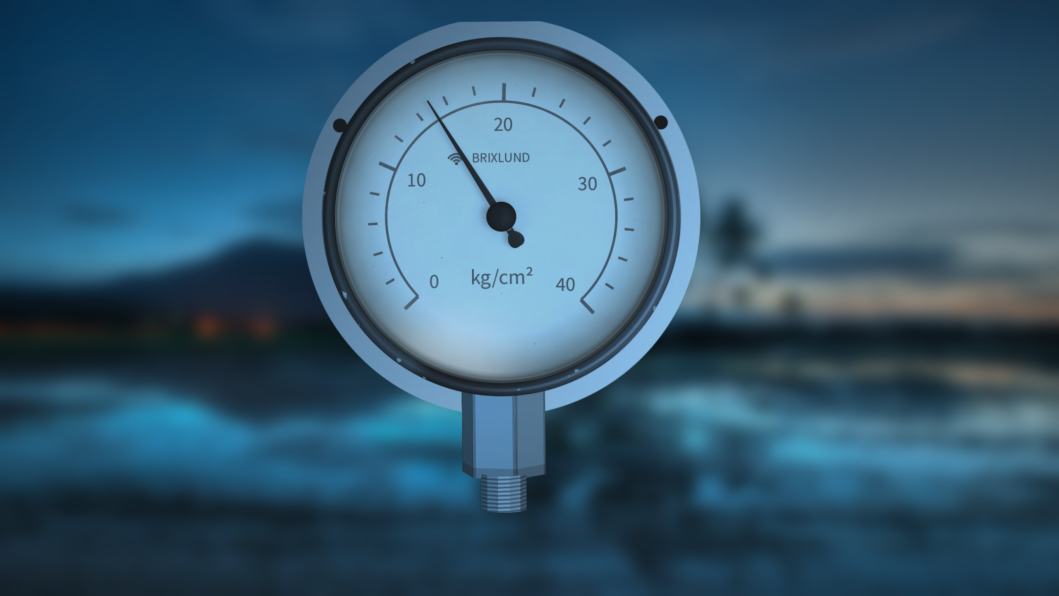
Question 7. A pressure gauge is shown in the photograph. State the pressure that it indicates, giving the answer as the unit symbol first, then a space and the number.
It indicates kg/cm² 15
